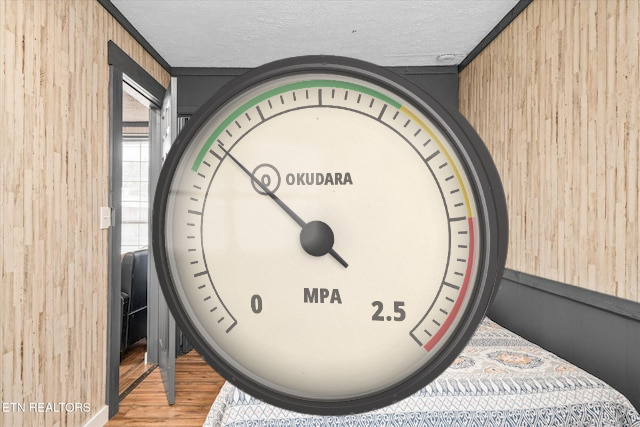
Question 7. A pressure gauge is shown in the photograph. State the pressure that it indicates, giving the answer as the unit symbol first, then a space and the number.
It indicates MPa 0.8
